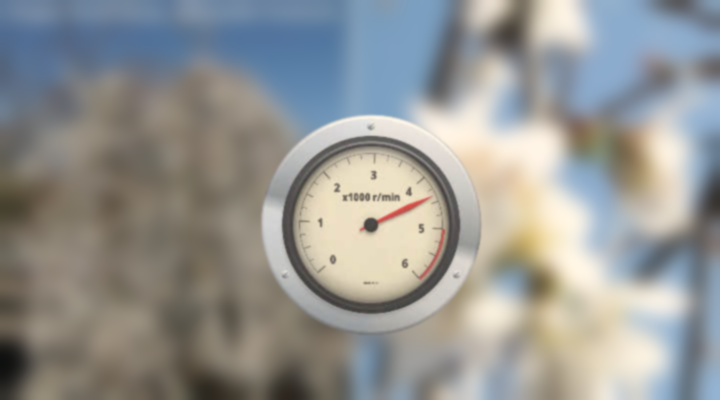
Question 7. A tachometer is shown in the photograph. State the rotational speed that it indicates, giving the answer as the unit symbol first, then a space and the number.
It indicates rpm 4375
